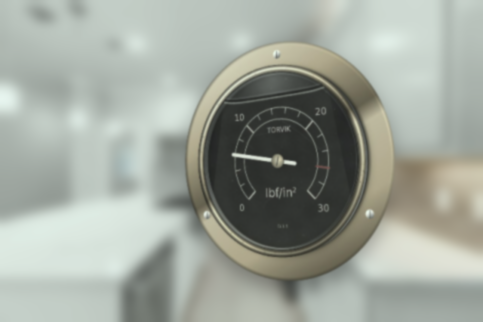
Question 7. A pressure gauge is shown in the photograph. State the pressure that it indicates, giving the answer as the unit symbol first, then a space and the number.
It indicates psi 6
